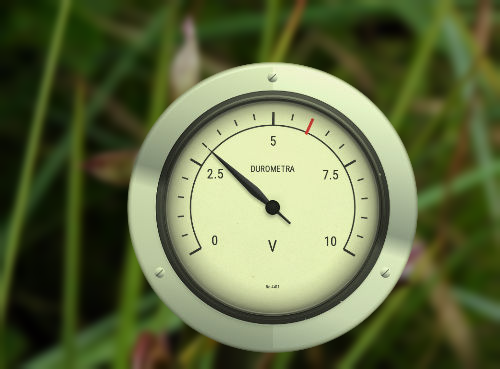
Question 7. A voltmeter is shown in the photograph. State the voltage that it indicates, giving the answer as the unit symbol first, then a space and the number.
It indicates V 3
